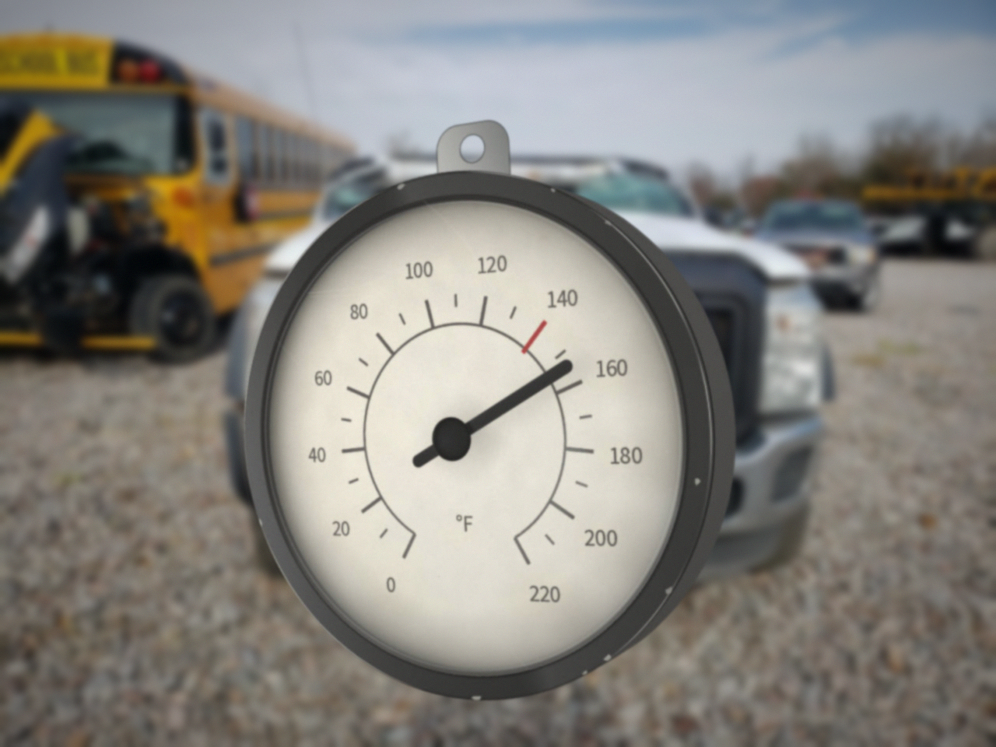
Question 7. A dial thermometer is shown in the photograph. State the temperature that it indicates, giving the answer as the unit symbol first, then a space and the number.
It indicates °F 155
